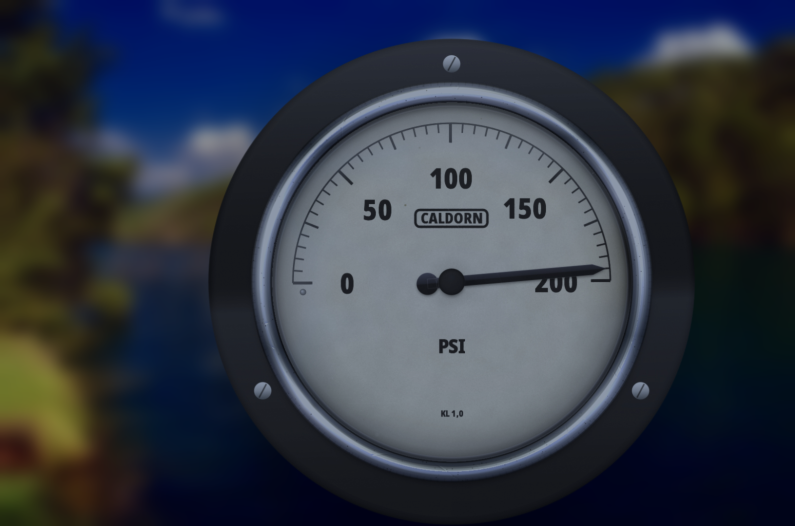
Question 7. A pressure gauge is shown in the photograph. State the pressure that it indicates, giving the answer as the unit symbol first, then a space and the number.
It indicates psi 195
